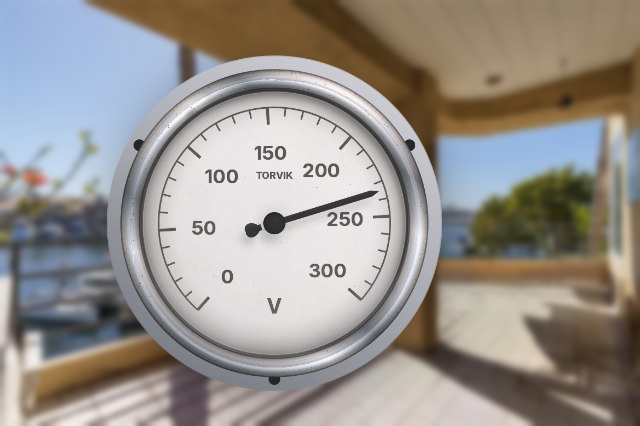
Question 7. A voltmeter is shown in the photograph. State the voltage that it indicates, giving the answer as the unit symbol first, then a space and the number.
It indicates V 235
